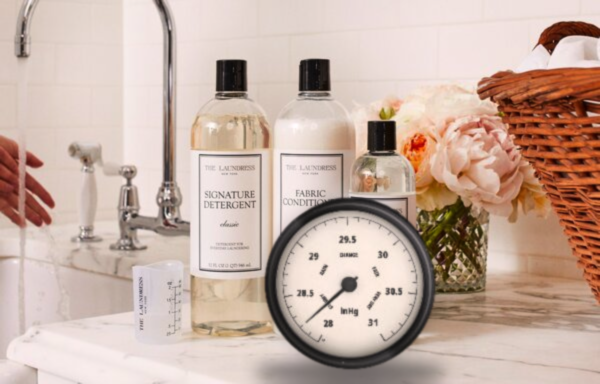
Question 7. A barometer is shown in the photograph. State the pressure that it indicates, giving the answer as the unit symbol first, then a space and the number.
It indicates inHg 28.2
